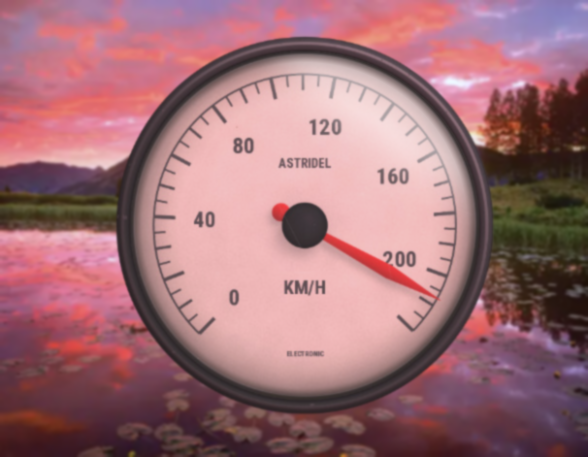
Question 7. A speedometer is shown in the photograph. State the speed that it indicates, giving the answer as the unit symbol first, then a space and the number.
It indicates km/h 207.5
